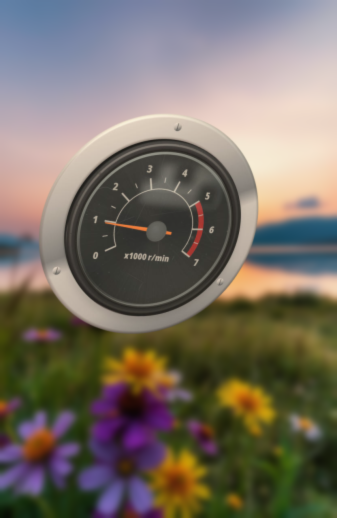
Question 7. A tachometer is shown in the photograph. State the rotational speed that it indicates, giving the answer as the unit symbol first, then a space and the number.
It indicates rpm 1000
